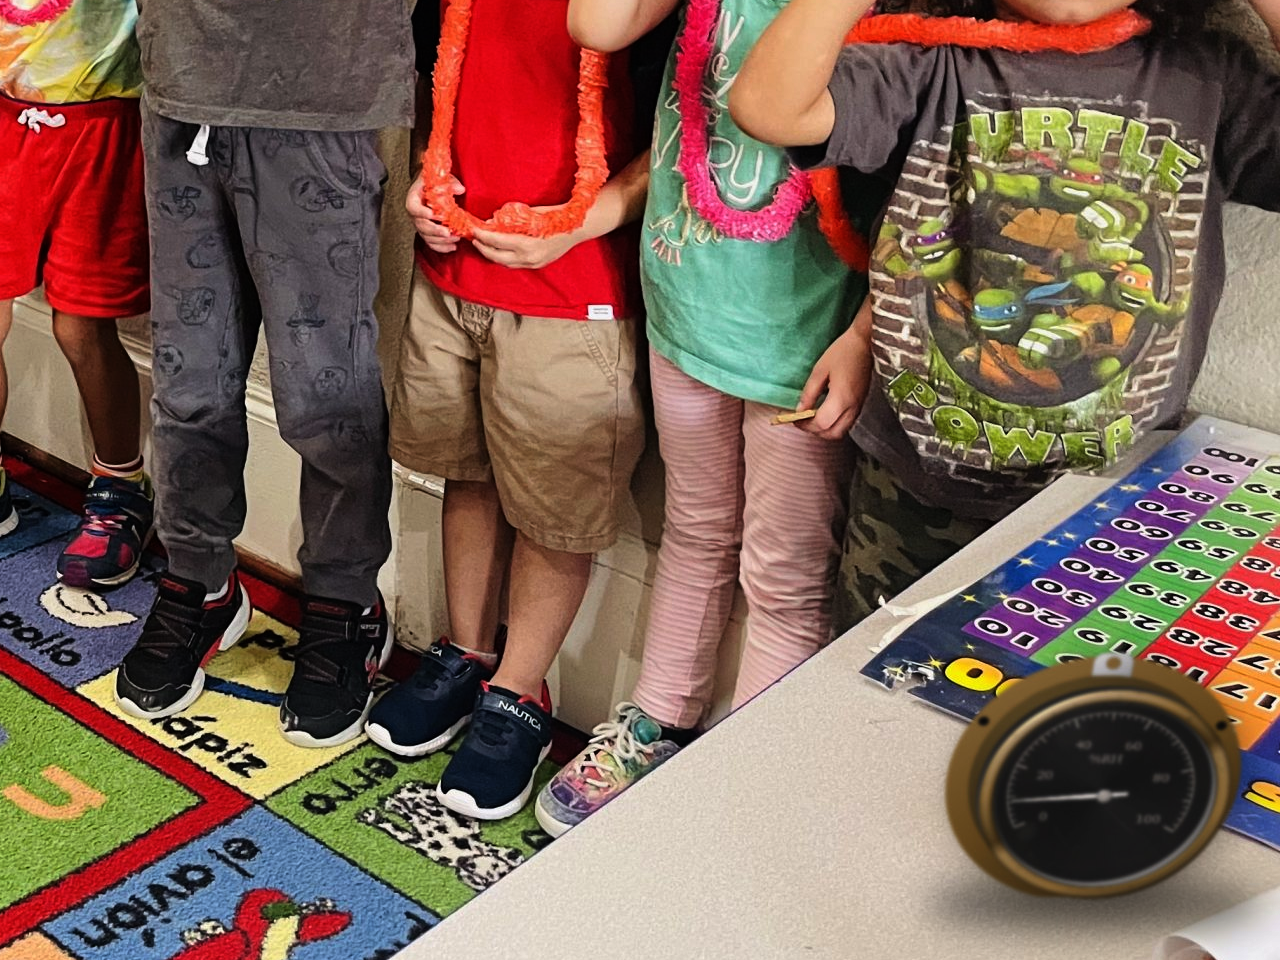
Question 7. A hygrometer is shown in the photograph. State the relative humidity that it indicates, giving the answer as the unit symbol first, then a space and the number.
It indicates % 10
